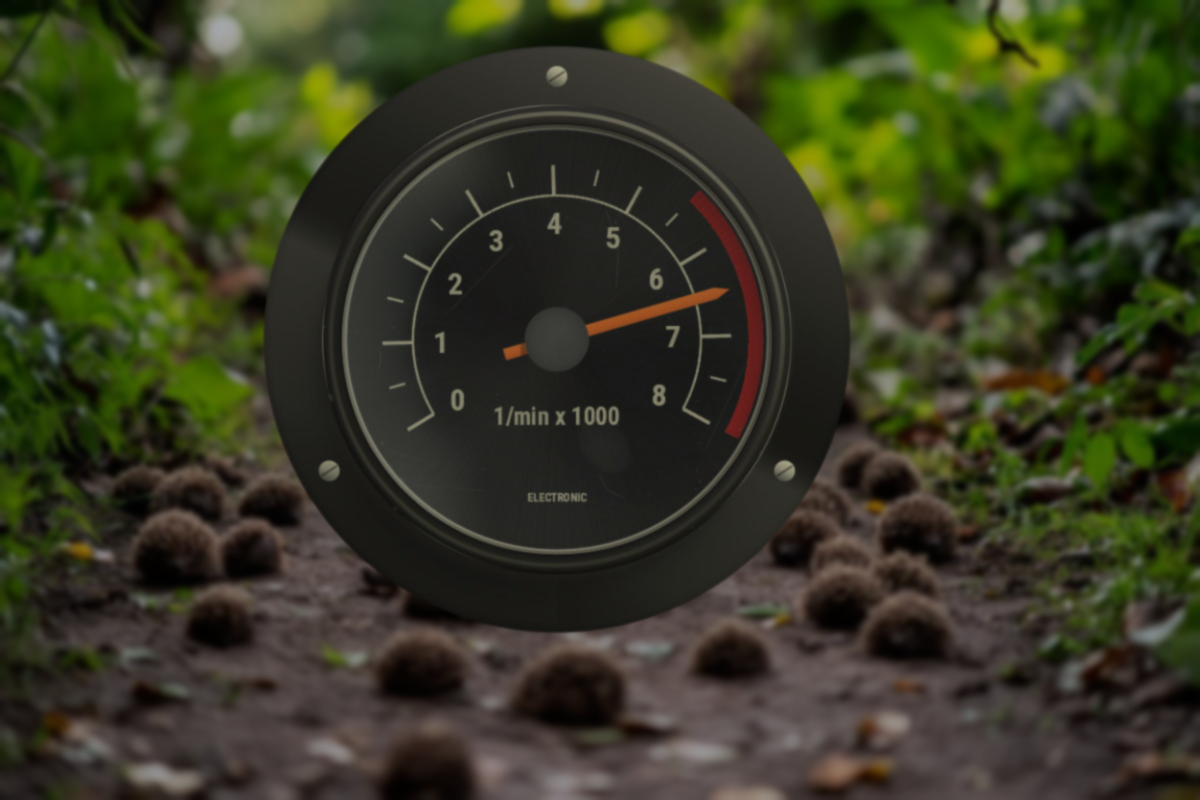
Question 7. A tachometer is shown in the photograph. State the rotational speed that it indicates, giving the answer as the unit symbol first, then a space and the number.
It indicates rpm 6500
